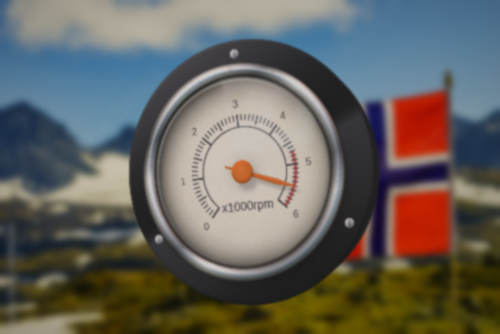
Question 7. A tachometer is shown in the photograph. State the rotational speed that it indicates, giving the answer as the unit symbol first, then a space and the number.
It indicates rpm 5500
